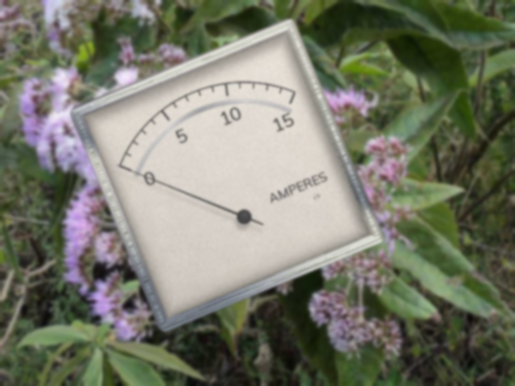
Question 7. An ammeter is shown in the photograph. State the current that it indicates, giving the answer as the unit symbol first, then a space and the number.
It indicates A 0
